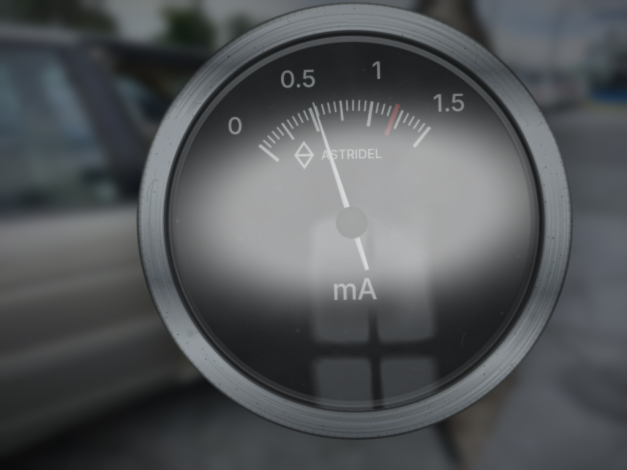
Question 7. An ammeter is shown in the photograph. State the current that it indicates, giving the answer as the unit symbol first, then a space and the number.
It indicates mA 0.55
